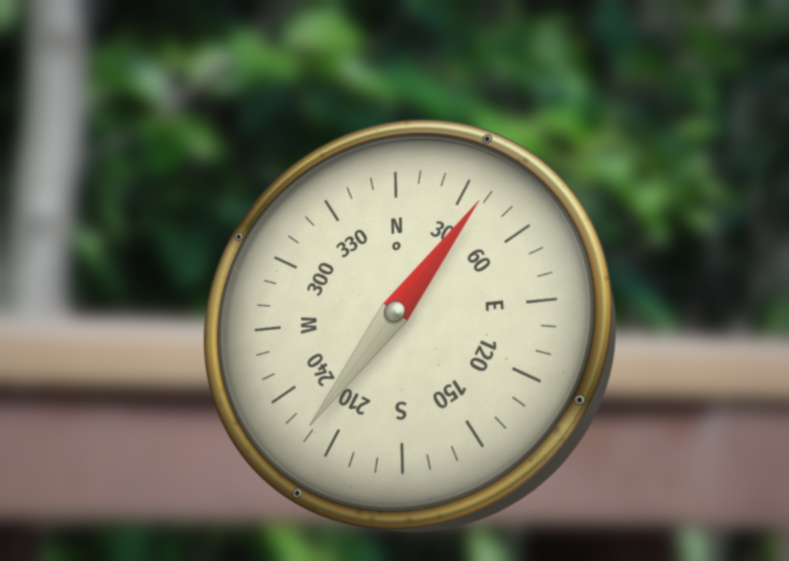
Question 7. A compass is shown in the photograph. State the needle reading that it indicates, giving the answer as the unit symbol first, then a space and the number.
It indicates ° 40
